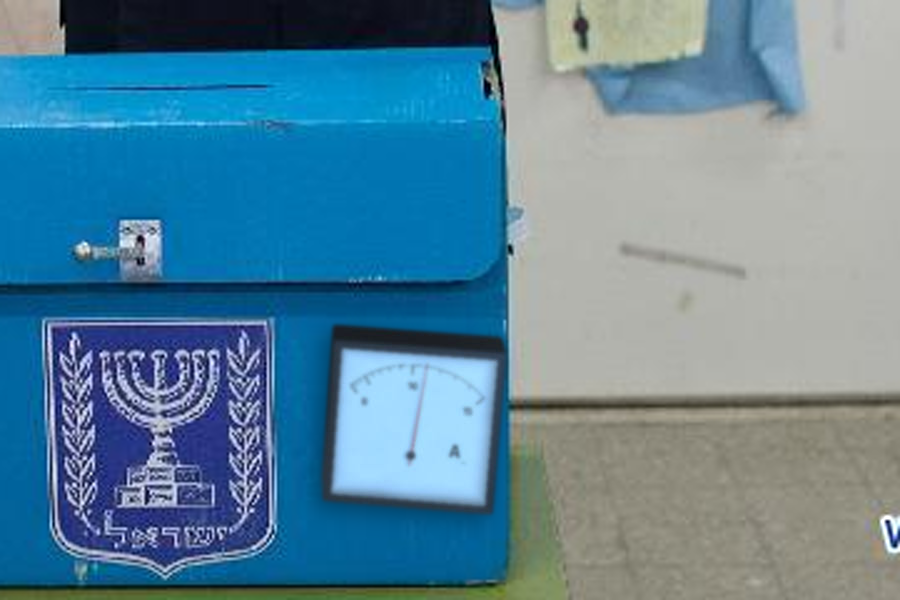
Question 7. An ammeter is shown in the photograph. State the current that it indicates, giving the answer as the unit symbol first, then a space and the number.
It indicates A 11
